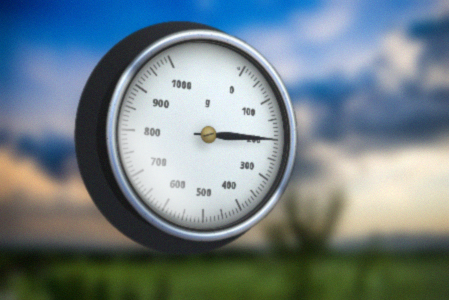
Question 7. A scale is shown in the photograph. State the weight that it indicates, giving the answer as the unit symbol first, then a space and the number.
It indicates g 200
